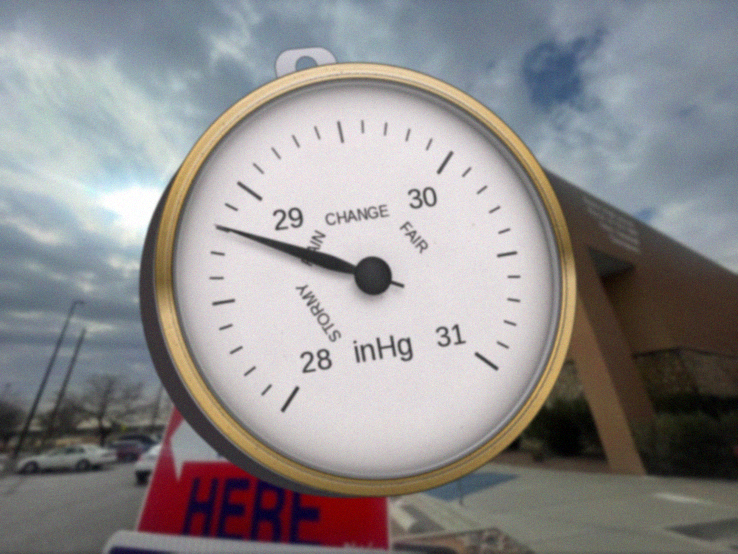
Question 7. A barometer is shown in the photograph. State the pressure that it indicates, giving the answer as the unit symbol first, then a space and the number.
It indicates inHg 28.8
